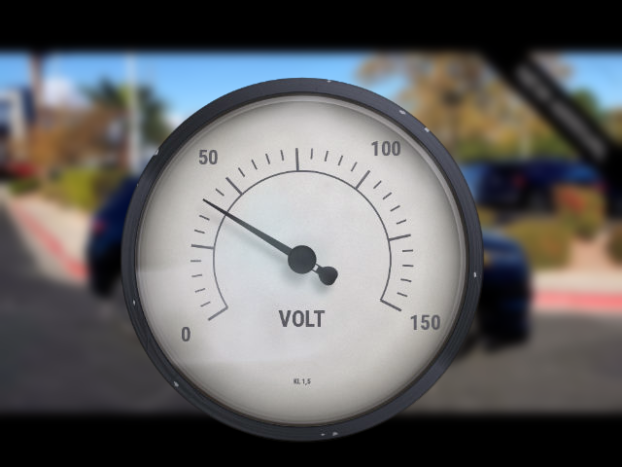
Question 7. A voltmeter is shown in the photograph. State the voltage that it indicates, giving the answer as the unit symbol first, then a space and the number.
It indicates V 40
